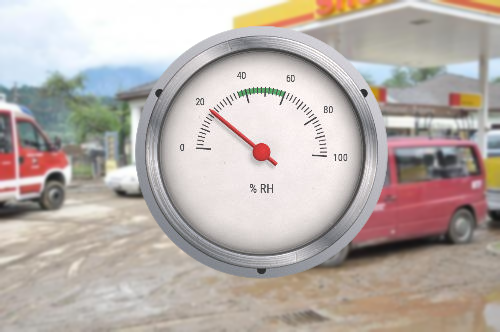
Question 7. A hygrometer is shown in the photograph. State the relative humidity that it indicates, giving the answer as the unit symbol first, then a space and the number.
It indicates % 20
